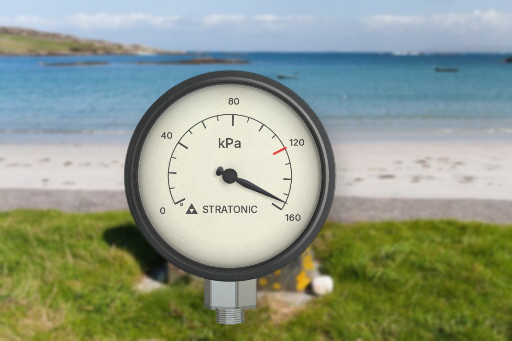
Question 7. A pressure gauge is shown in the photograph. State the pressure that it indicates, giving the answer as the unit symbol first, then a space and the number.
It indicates kPa 155
